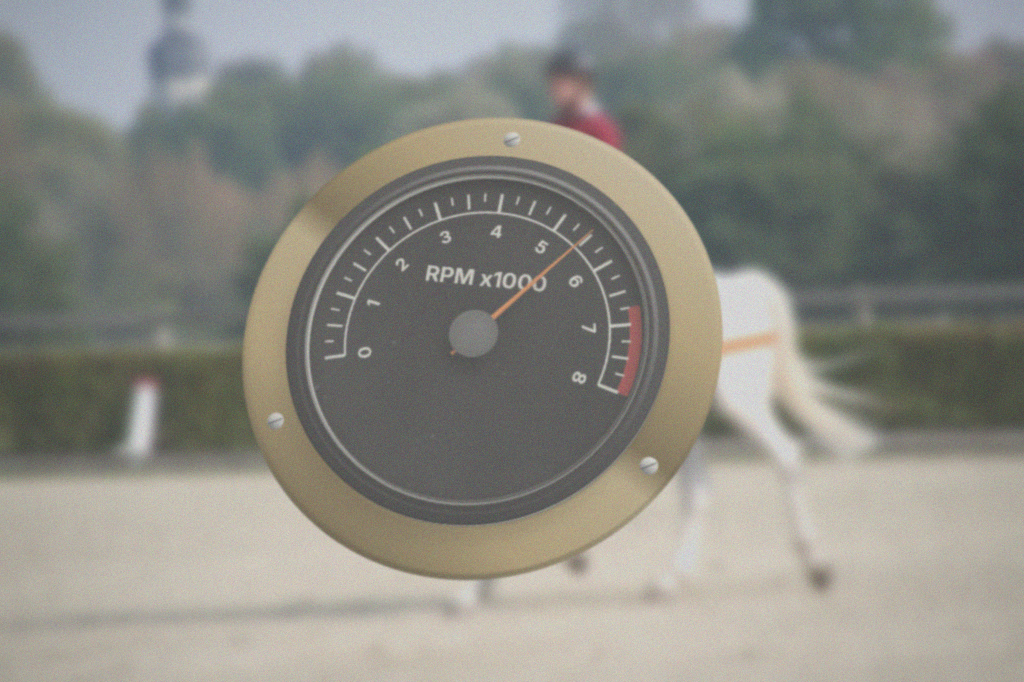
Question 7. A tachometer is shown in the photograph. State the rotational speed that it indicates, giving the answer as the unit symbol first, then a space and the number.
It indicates rpm 5500
